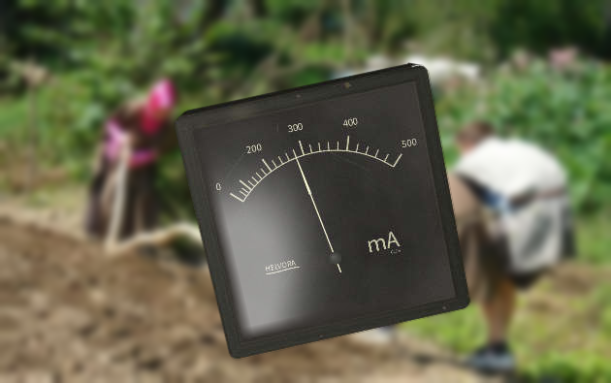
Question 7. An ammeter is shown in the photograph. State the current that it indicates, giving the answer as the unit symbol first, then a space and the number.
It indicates mA 280
